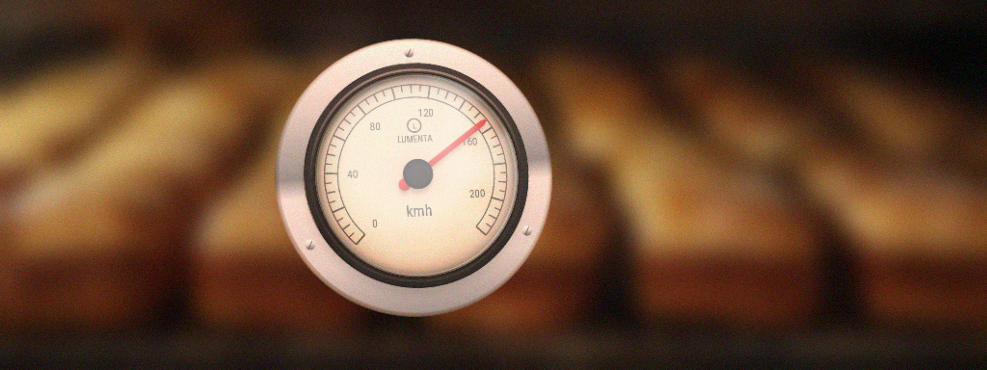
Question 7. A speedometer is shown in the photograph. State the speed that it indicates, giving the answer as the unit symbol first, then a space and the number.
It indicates km/h 155
